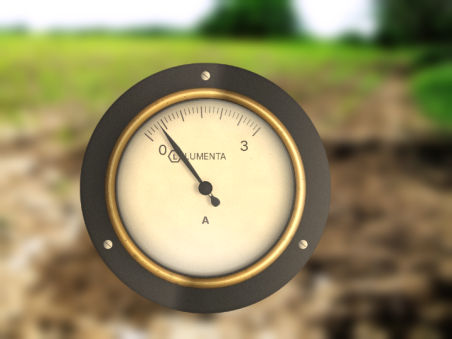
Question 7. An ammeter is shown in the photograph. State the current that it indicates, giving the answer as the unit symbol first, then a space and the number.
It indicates A 0.4
